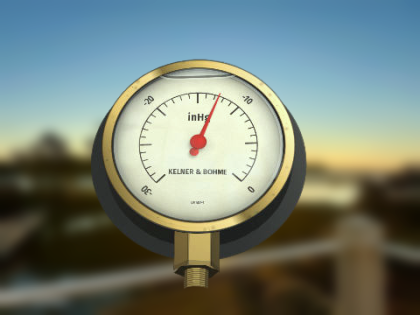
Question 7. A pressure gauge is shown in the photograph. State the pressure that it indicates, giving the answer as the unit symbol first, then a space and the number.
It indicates inHg -12.5
